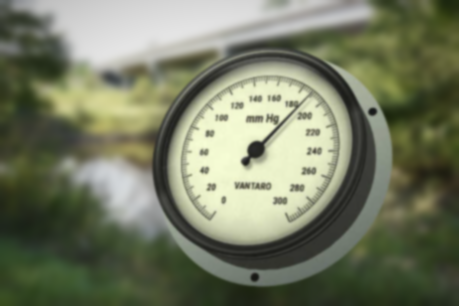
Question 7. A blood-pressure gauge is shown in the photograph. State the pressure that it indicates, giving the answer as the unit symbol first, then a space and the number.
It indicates mmHg 190
